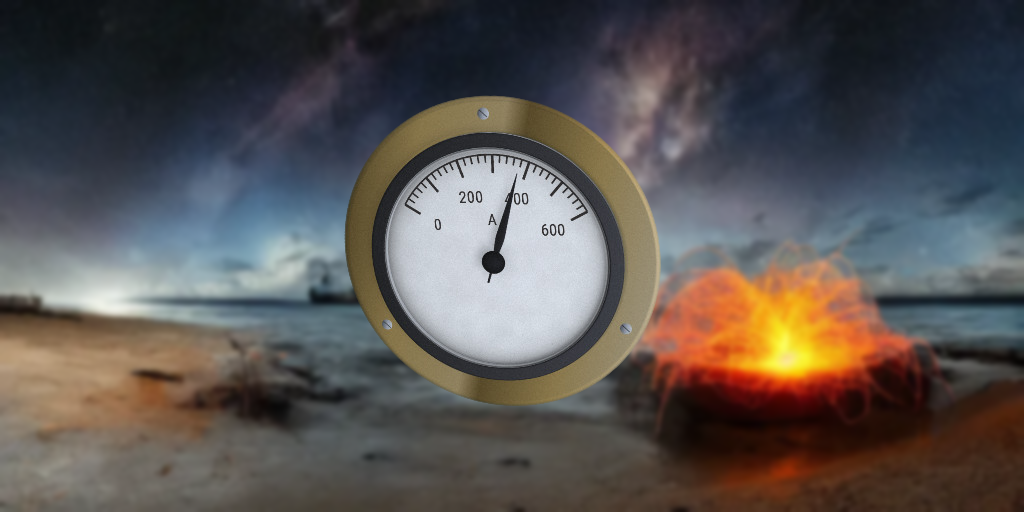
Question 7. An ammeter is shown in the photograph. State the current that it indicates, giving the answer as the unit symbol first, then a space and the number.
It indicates A 380
